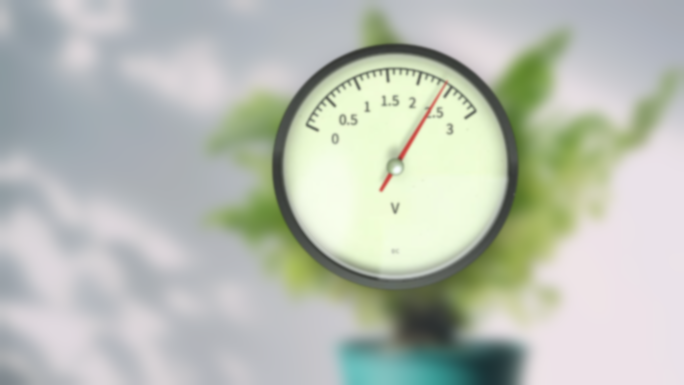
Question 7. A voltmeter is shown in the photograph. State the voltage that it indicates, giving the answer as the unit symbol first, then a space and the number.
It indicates V 2.4
